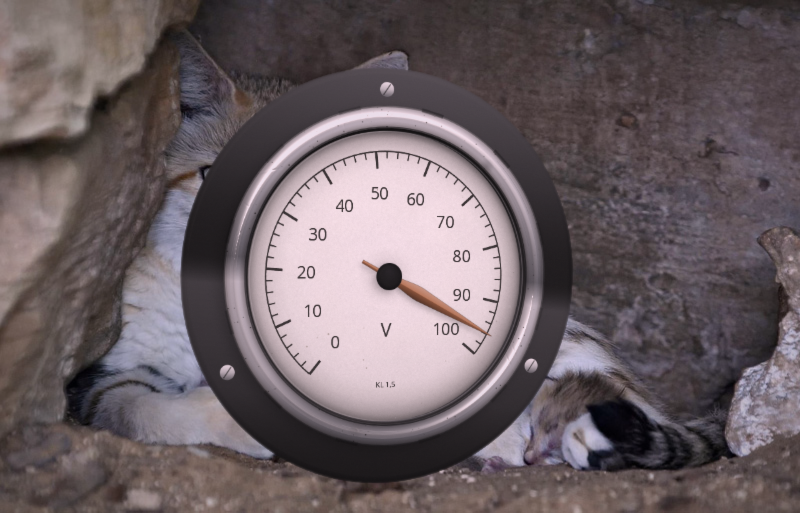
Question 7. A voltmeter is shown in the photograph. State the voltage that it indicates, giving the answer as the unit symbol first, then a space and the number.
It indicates V 96
